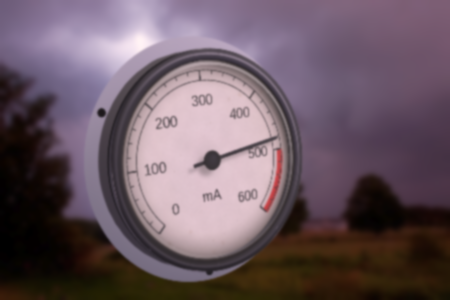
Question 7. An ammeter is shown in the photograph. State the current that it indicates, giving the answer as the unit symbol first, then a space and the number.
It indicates mA 480
